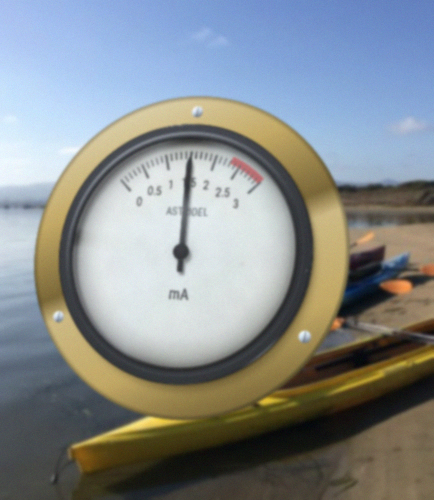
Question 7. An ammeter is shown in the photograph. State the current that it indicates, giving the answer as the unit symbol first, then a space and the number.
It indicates mA 1.5
